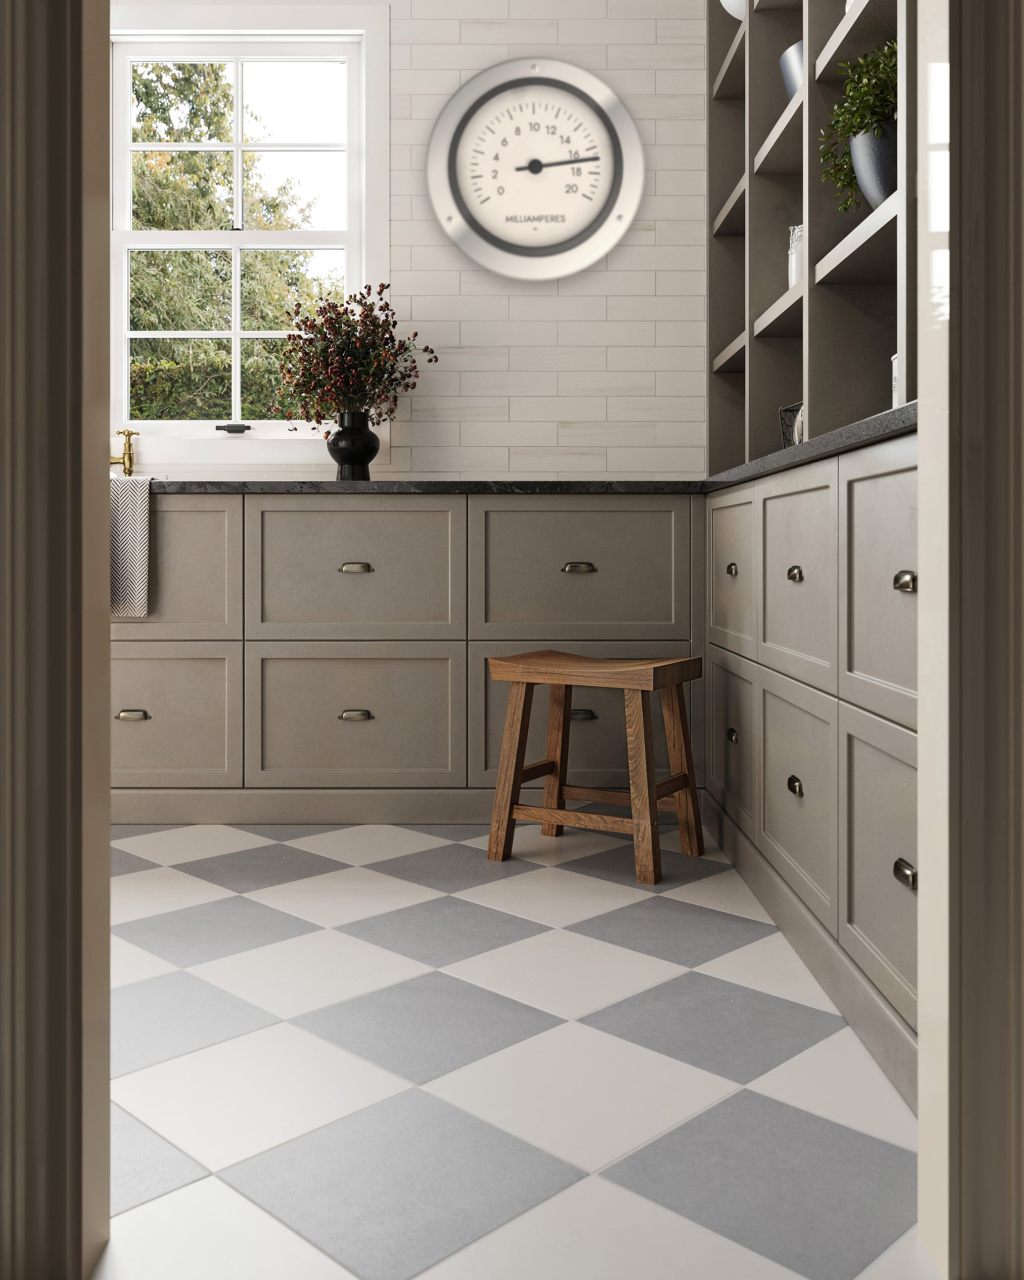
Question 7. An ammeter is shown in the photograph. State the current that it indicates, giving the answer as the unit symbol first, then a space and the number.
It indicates mA 17
